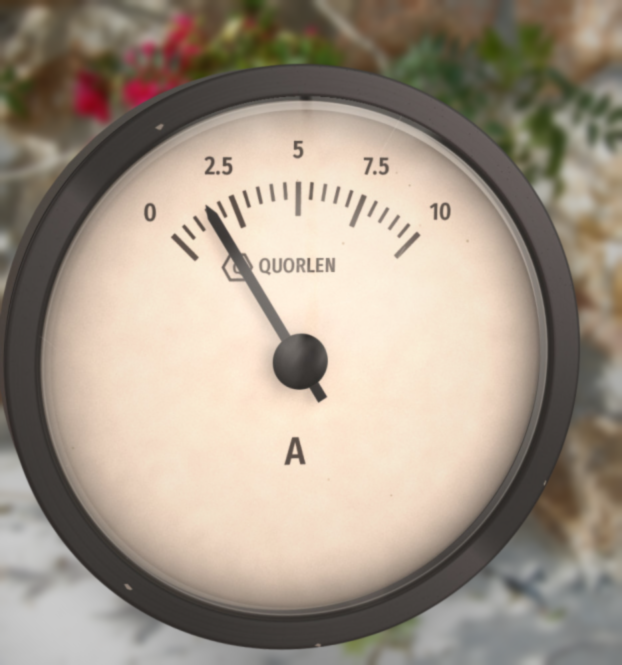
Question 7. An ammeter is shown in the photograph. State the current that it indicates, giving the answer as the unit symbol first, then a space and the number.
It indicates A 1.5
